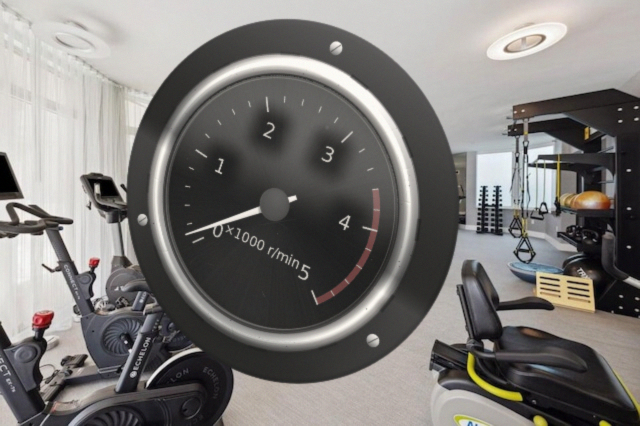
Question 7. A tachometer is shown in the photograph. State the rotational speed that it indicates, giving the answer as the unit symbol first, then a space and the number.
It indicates rpm 100
